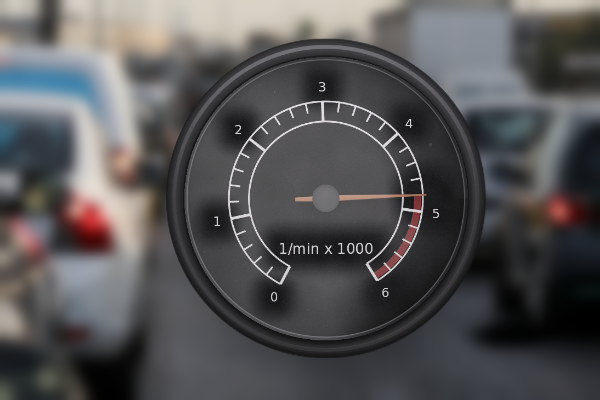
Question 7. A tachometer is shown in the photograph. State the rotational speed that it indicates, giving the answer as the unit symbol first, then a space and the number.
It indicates rpm 4800
